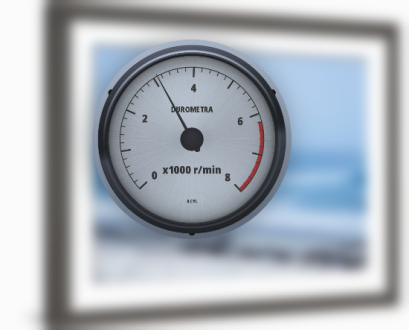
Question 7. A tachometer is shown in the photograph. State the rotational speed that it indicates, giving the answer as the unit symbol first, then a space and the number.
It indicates rpm 3100
